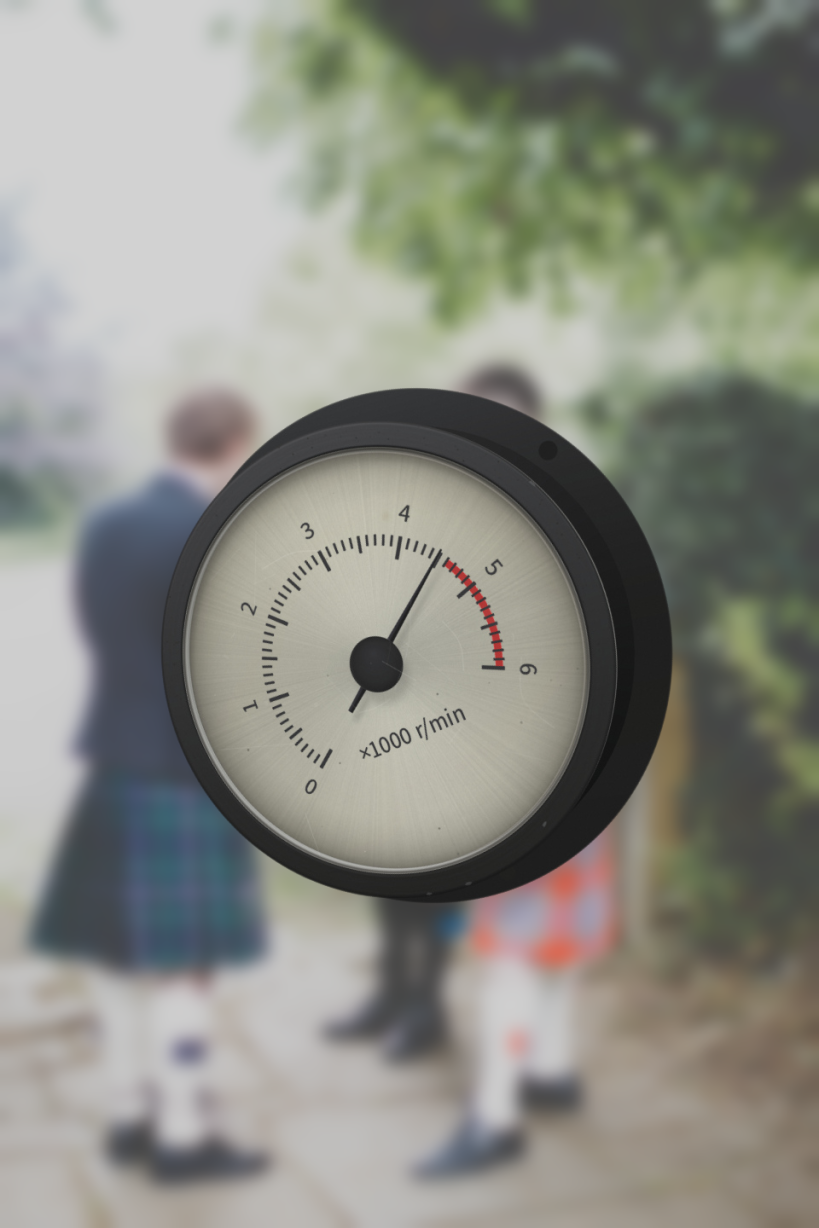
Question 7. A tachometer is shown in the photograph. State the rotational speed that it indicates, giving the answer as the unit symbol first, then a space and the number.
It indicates rpm 4500
